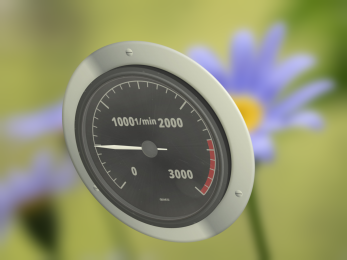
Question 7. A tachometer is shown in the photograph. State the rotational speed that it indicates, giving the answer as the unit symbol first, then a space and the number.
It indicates rpm 500
